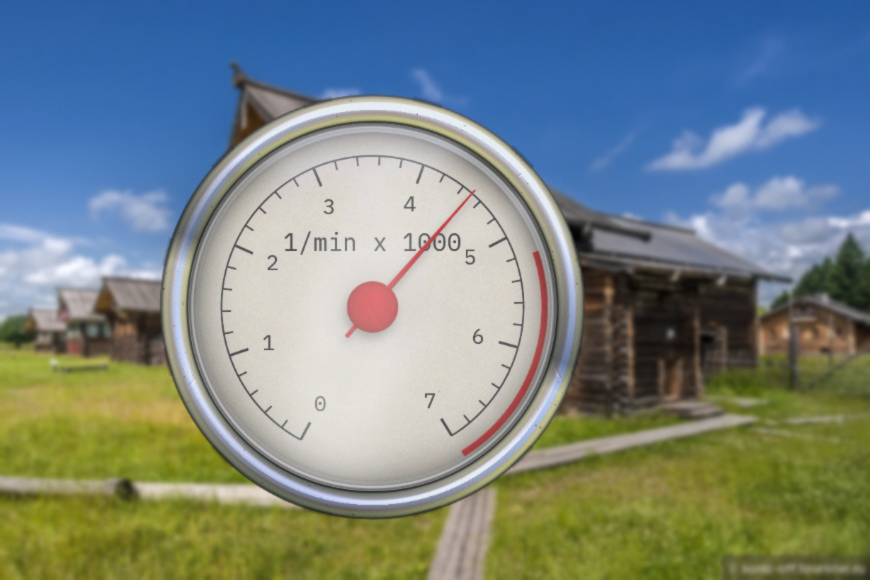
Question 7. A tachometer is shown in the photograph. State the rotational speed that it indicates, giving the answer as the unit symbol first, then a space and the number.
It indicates rpm 4500
